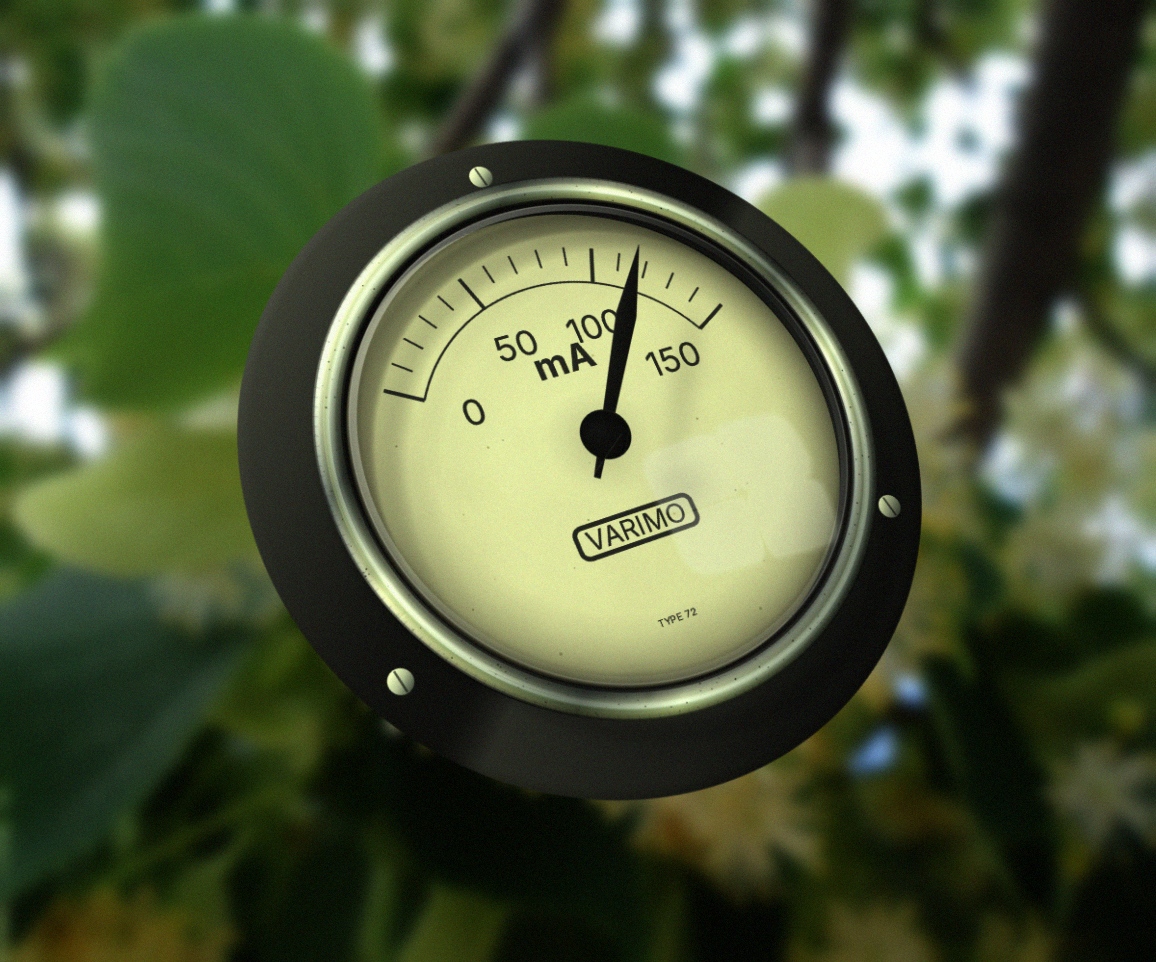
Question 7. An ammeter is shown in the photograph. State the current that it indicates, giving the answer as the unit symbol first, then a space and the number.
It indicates mA 115
